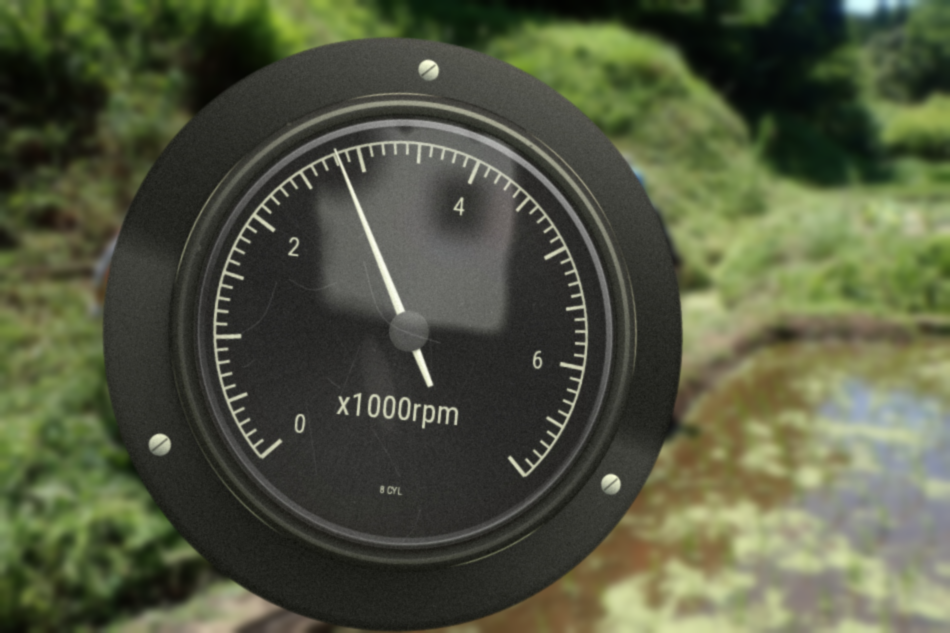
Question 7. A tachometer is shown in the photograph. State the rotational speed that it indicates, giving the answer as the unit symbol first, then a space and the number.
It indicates rpm 2800
